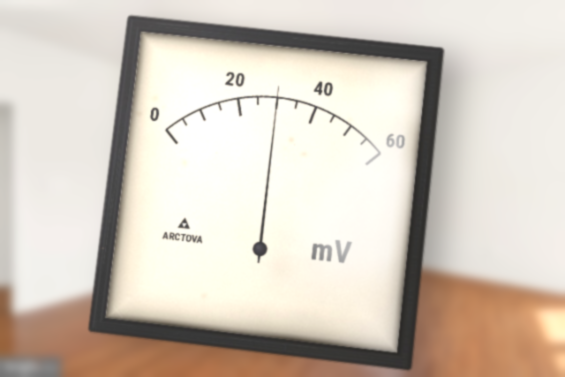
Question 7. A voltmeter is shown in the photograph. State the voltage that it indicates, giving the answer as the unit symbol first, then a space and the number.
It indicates mV 30
